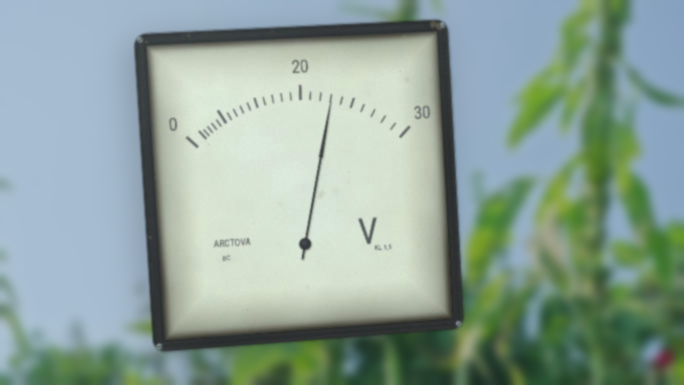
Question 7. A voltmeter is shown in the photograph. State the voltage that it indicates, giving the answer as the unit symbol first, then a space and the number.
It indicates V 23
